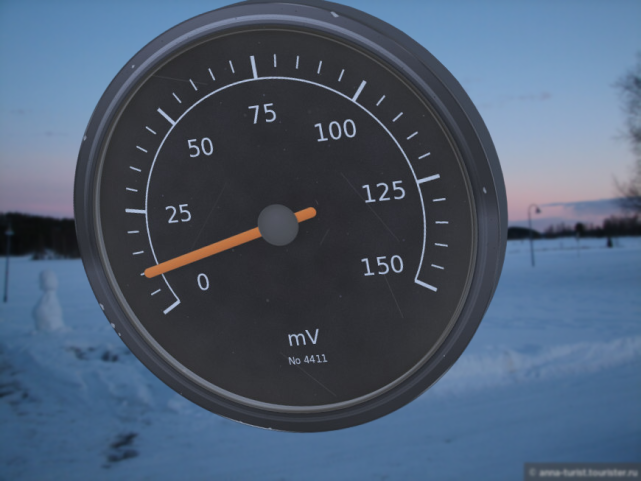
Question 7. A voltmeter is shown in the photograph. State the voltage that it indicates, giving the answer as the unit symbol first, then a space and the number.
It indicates mV 10
